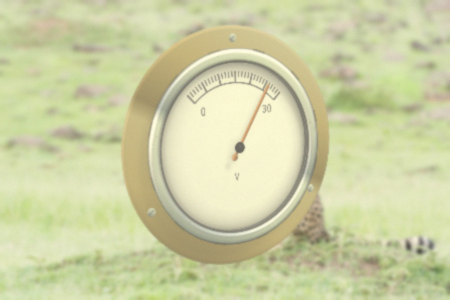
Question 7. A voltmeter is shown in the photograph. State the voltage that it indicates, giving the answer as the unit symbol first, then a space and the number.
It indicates V 25
